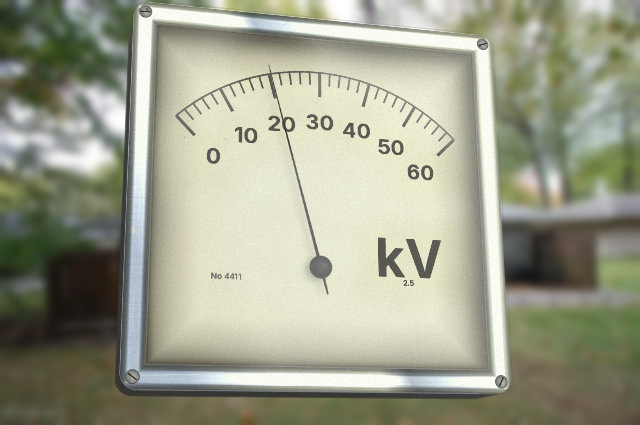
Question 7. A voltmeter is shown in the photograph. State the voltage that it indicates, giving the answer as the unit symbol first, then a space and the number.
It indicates kV 20
